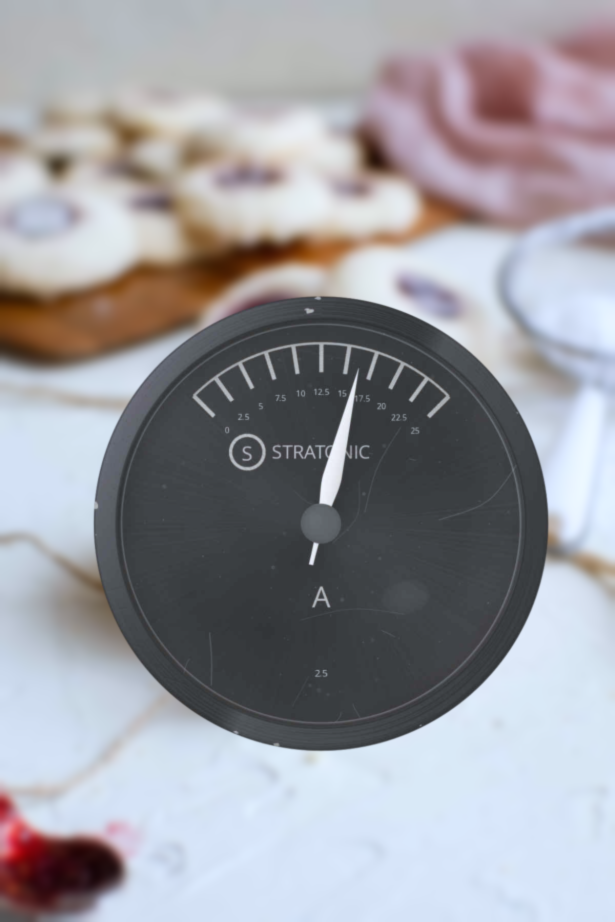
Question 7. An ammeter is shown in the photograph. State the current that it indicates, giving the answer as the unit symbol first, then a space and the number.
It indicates A 16.25
